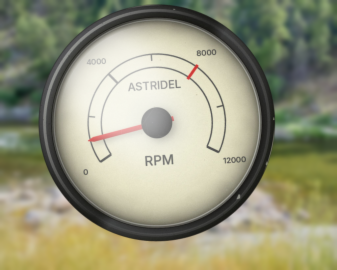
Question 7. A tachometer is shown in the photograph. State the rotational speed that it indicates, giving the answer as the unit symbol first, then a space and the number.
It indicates rpm 1000
